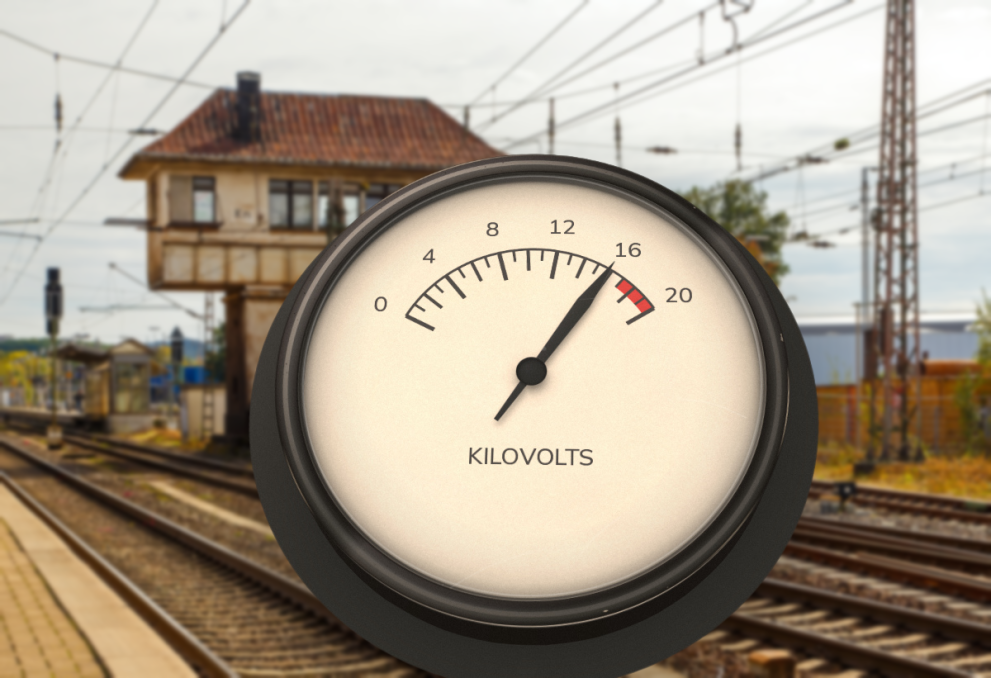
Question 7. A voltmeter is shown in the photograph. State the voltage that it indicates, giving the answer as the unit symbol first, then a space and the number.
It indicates kV 16
